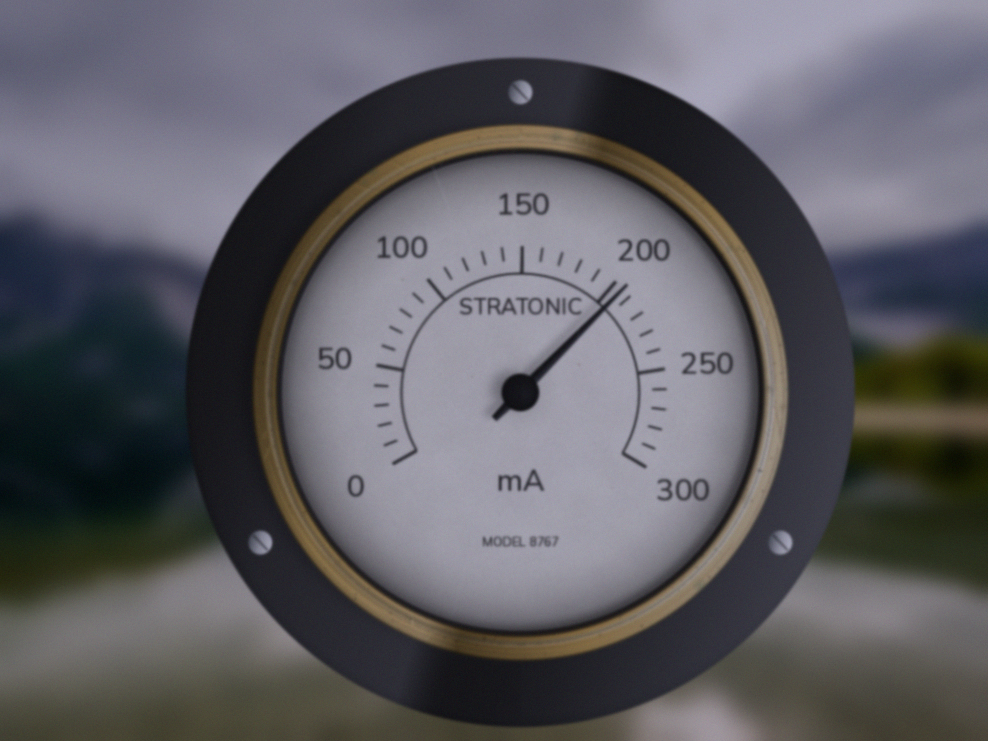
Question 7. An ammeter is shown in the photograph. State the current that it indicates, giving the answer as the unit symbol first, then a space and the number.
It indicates mA 205
